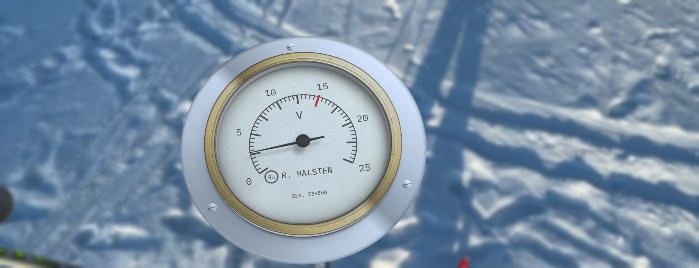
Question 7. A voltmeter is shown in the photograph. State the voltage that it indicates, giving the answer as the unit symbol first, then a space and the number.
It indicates V 2.5
